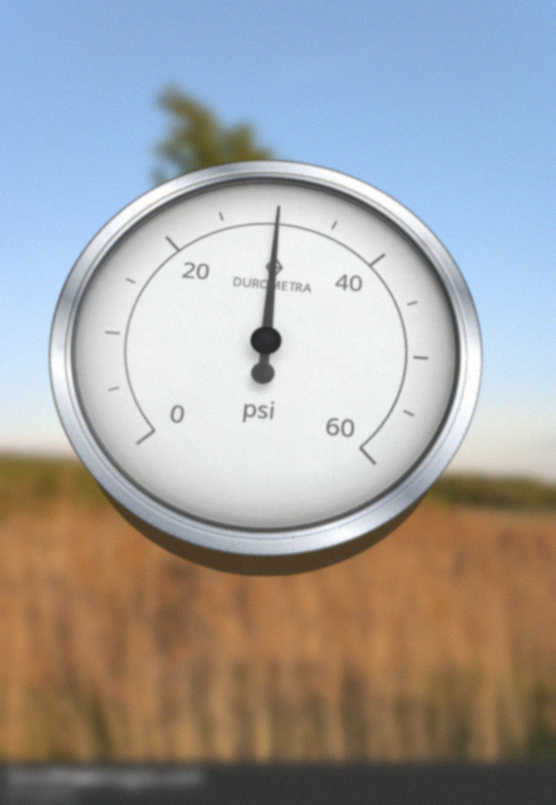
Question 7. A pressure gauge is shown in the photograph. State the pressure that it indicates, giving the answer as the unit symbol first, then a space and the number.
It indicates psi 30
